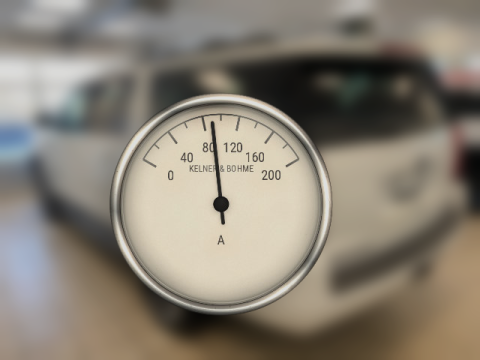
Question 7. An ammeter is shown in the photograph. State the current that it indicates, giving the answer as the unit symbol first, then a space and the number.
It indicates A 90
